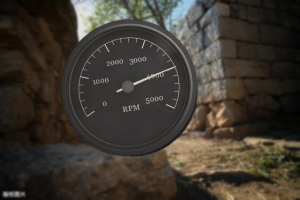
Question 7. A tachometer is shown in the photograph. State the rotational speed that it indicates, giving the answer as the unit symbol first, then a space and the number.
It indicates rpm 4000
